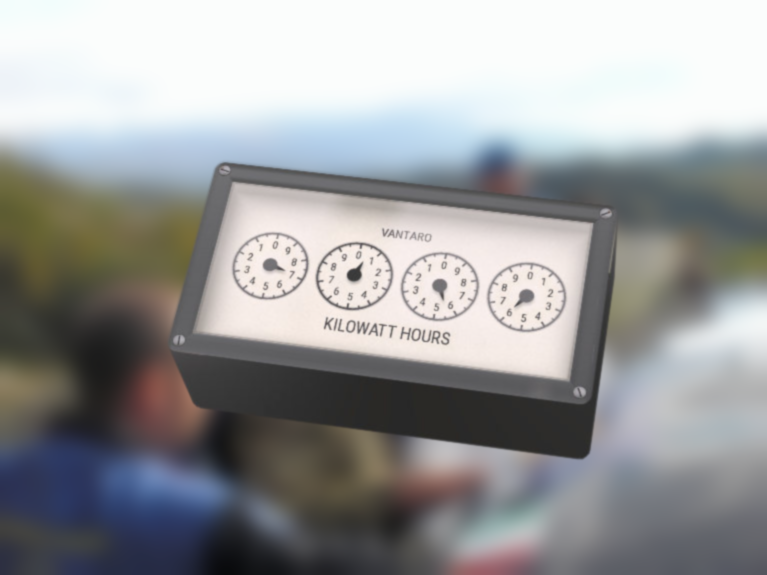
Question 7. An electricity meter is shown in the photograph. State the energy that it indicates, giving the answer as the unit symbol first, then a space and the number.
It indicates kWh 7056
